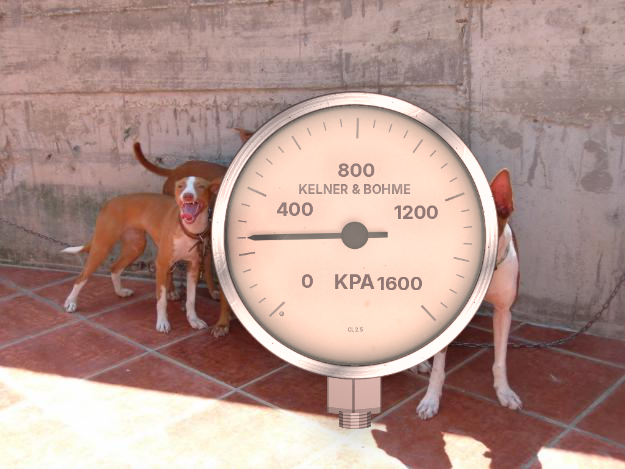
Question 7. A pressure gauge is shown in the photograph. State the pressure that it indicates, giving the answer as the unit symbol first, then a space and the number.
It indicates kPa 250
